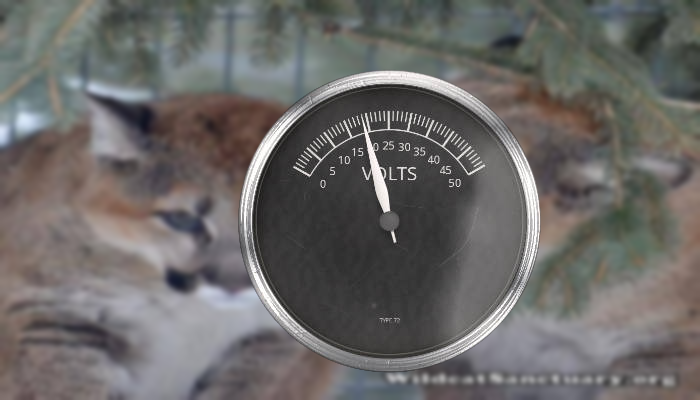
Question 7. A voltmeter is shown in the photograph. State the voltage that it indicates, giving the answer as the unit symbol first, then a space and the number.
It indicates V 19
